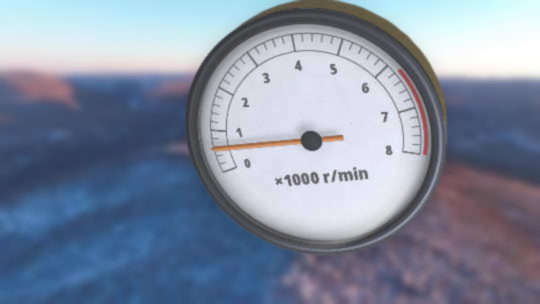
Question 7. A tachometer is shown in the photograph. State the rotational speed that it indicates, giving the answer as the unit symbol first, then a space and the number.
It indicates rpm 600
